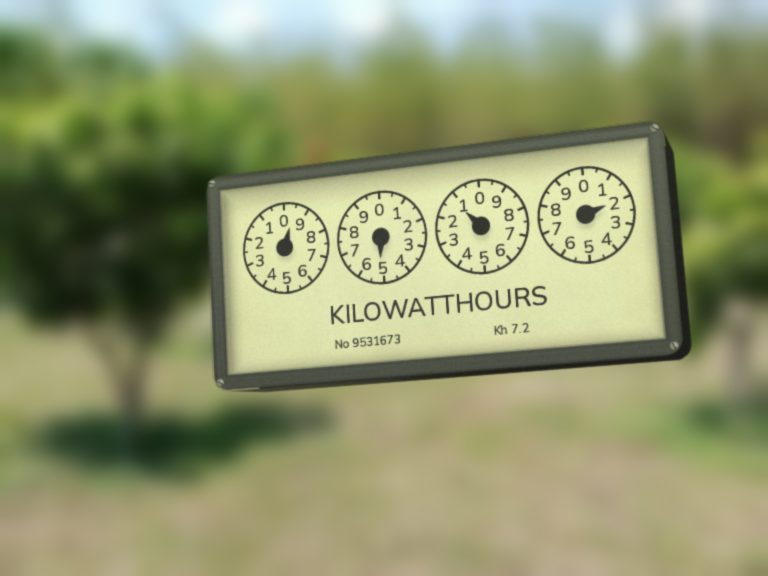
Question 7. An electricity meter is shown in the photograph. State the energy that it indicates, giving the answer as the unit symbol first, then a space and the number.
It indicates kWh 9512
